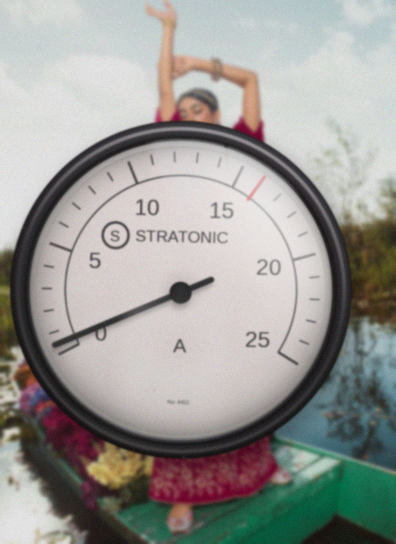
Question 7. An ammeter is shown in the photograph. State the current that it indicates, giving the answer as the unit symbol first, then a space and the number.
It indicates A 0.5
